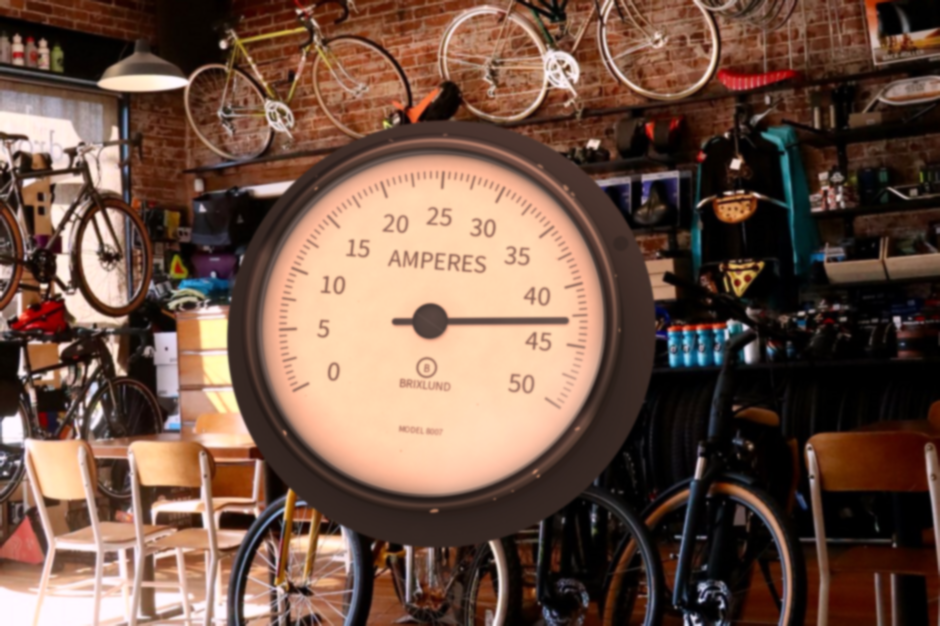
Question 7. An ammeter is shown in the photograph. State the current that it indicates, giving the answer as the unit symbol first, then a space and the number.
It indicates A 43
